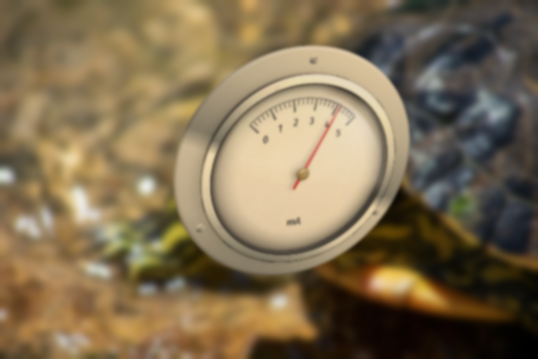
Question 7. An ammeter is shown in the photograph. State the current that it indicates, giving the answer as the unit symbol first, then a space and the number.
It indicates mA 4
